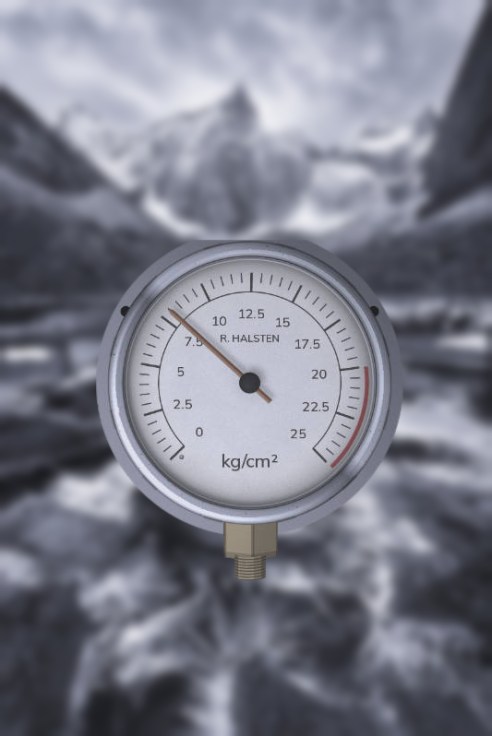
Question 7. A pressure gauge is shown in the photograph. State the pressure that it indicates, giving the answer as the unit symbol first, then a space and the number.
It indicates kg/cm² 8
